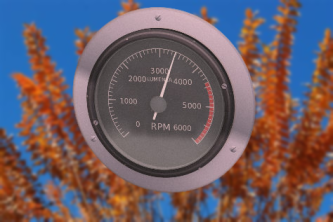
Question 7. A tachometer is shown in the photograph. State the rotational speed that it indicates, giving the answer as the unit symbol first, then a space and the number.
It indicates rpm 3400
